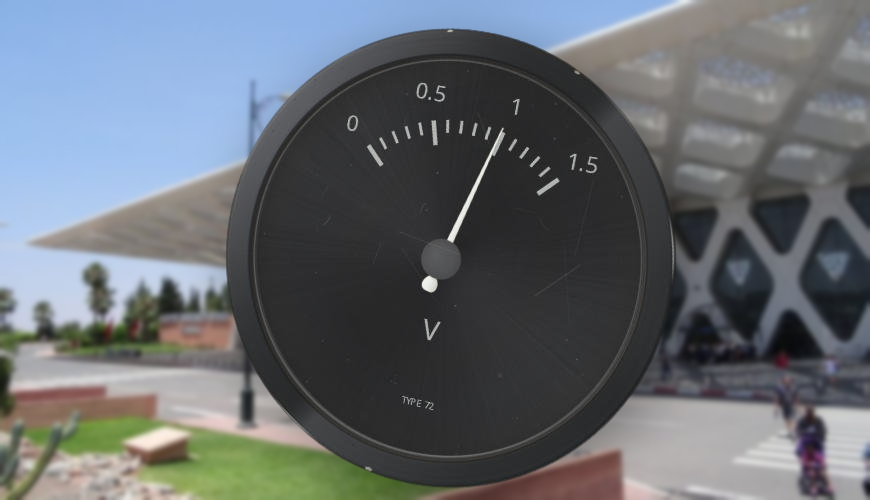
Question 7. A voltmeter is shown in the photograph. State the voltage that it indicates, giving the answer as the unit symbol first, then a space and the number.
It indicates V 1
